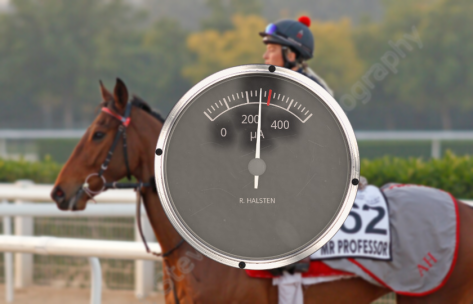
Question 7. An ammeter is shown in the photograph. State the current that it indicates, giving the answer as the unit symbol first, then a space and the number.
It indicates µA 260
